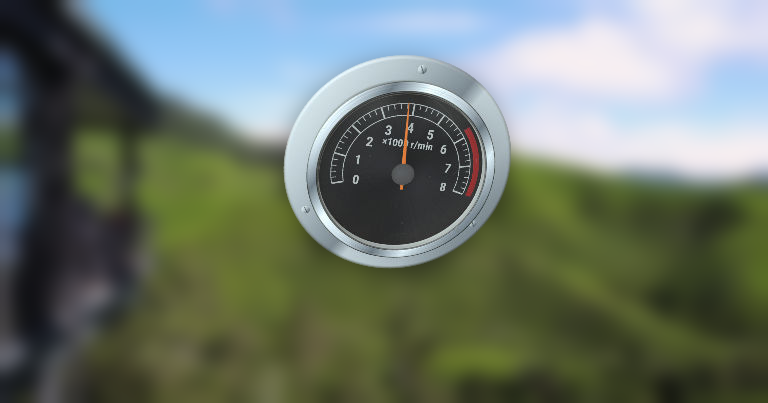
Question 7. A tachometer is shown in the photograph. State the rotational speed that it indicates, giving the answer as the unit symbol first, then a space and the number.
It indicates rpm 3800
